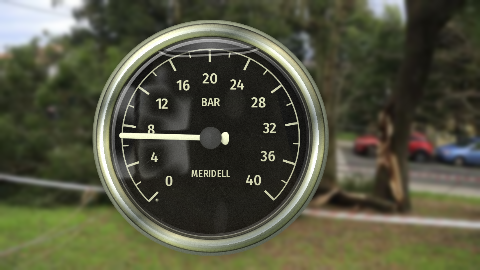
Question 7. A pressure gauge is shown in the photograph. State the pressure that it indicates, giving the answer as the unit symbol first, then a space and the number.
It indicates bar 7
